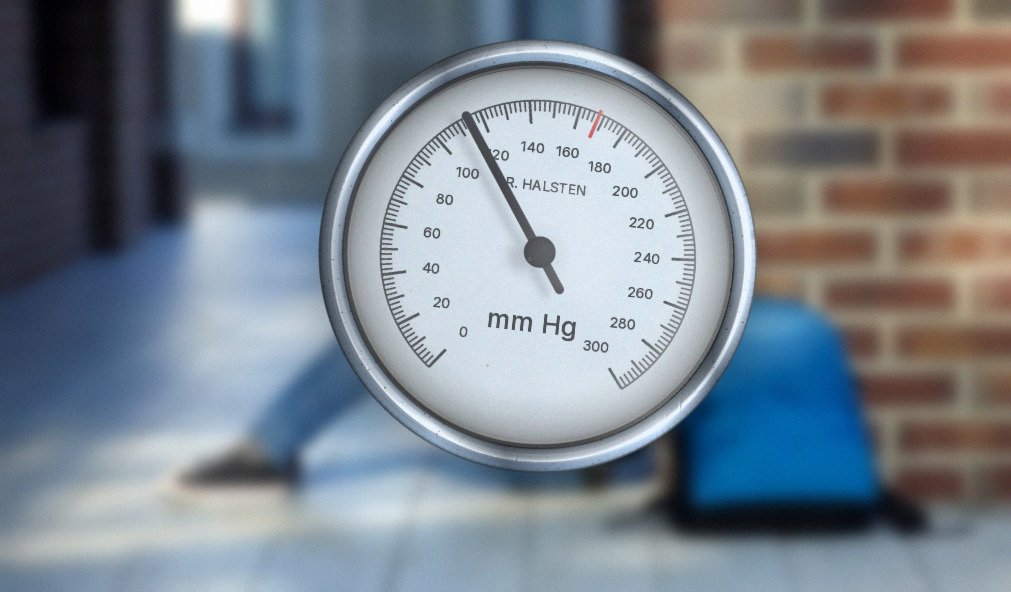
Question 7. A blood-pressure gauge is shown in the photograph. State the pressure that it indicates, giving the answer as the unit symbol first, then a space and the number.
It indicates mmHg 114
